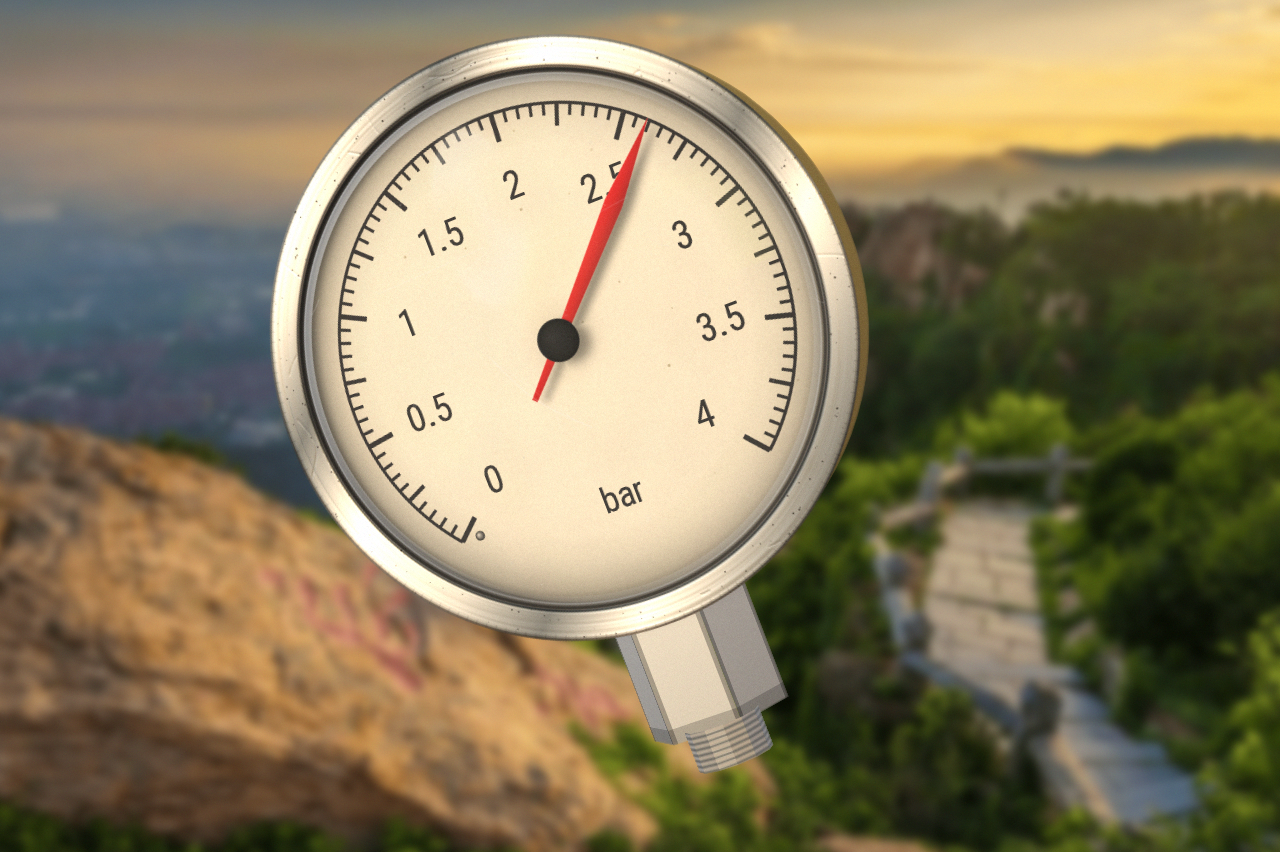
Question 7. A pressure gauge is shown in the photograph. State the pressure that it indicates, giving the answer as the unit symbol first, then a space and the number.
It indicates bar 2.6
